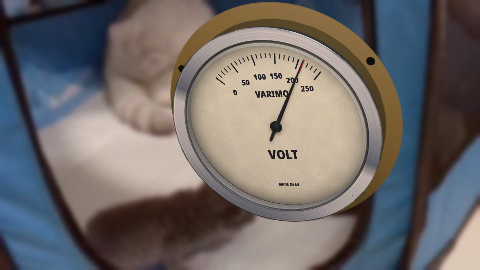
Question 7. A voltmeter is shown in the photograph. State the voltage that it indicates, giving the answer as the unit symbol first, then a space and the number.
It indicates V 210
